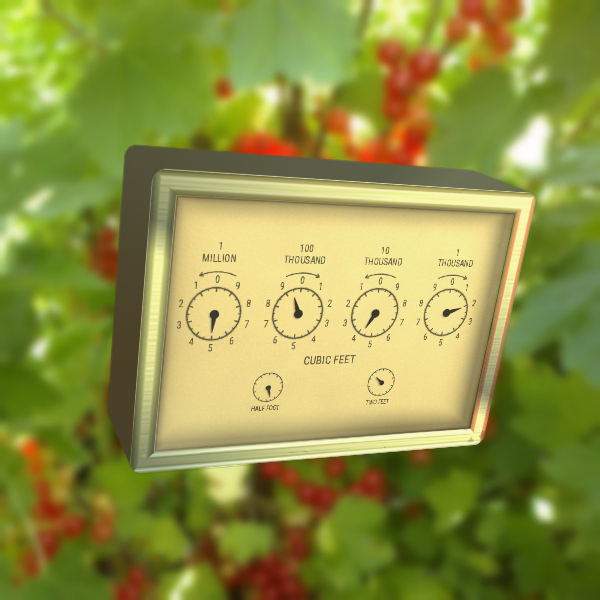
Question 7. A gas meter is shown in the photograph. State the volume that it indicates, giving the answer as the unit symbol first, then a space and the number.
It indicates ft³ 494200
